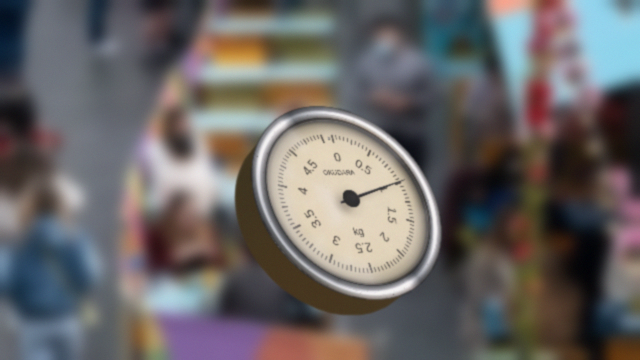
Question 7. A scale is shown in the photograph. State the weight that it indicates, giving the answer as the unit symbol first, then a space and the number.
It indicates kg 1
